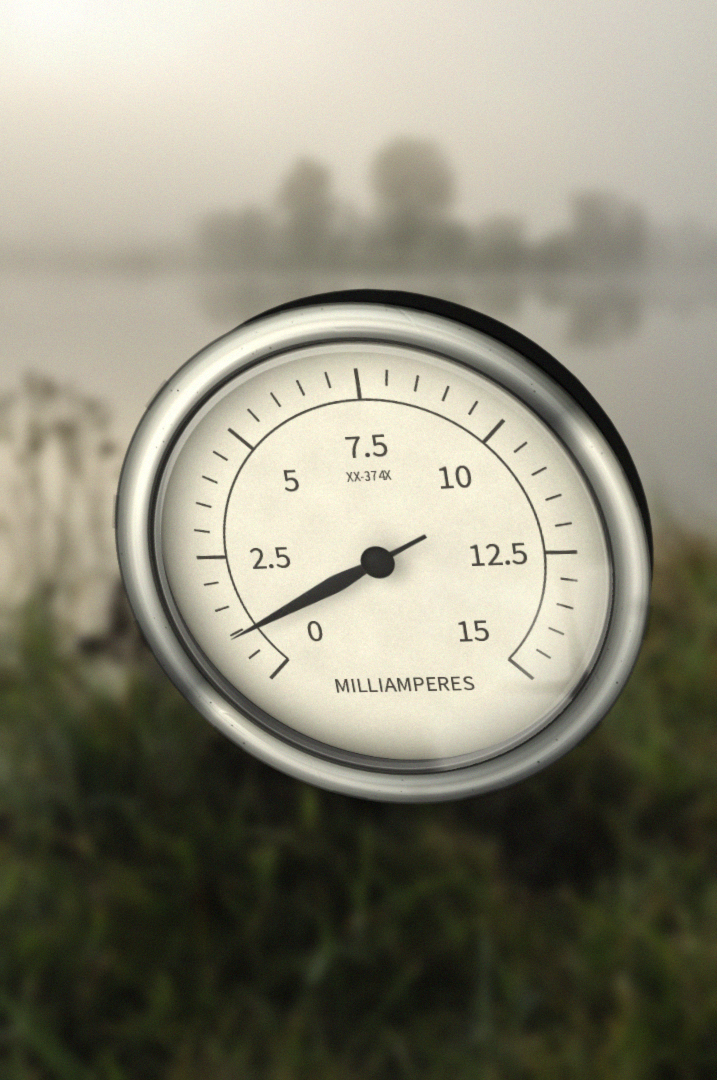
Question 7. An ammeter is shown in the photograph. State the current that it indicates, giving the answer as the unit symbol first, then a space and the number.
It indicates mA 1
